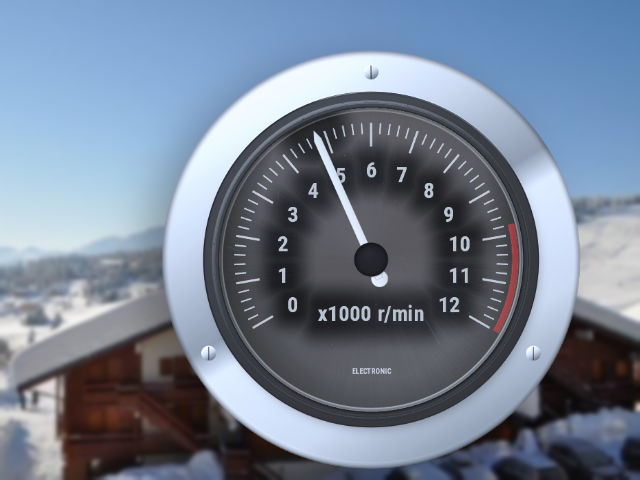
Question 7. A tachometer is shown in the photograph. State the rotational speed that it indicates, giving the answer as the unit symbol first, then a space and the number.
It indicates rpm 4800
